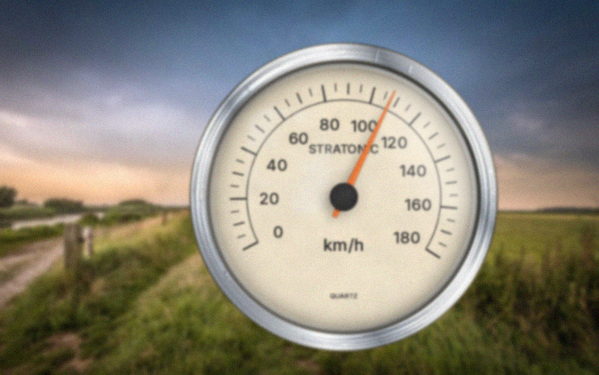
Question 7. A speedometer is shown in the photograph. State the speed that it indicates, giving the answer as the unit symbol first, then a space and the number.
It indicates km/h 107.5
